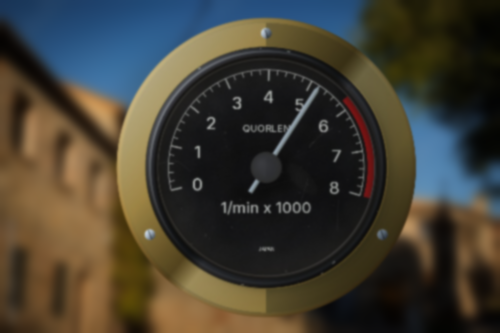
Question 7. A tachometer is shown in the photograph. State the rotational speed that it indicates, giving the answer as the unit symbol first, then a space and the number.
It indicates rpm 5200
